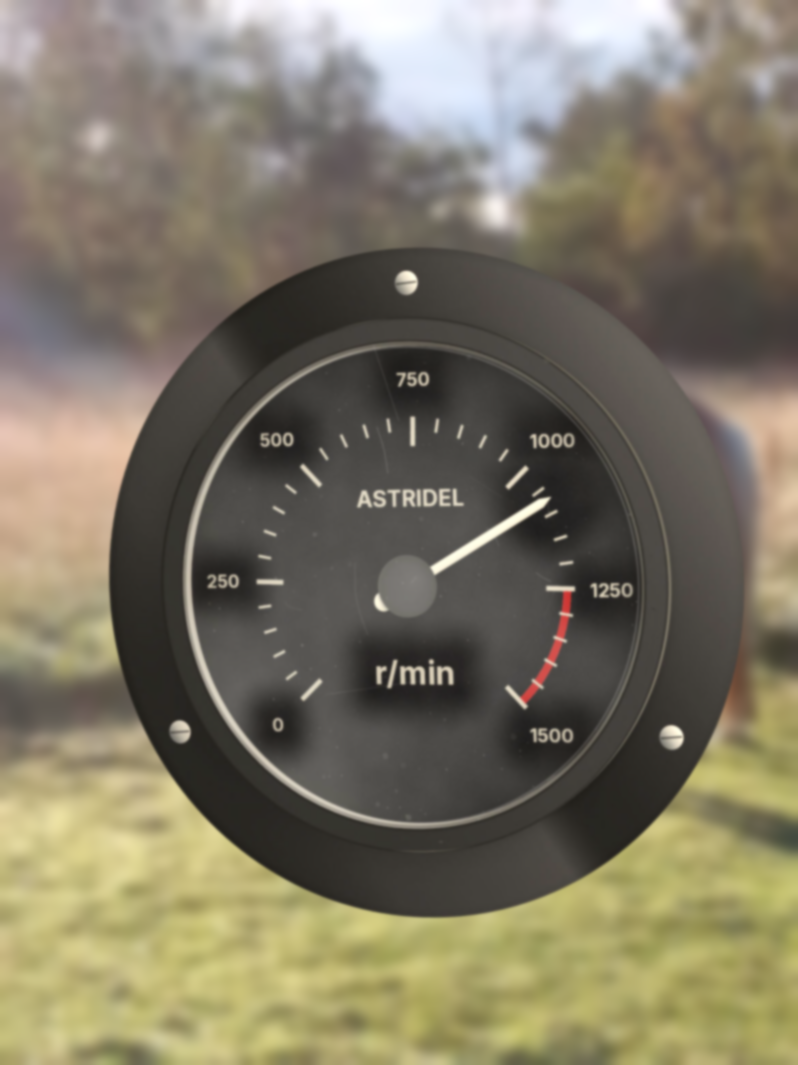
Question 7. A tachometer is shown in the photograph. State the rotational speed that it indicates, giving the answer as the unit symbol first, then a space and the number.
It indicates rpm 1075
